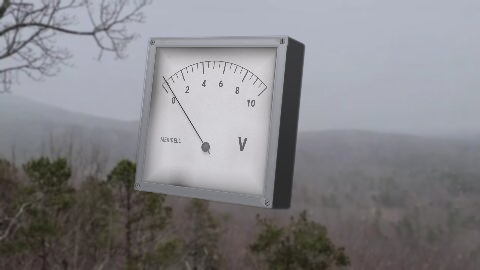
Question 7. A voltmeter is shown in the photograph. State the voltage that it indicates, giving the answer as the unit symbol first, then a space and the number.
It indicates V 0.5
